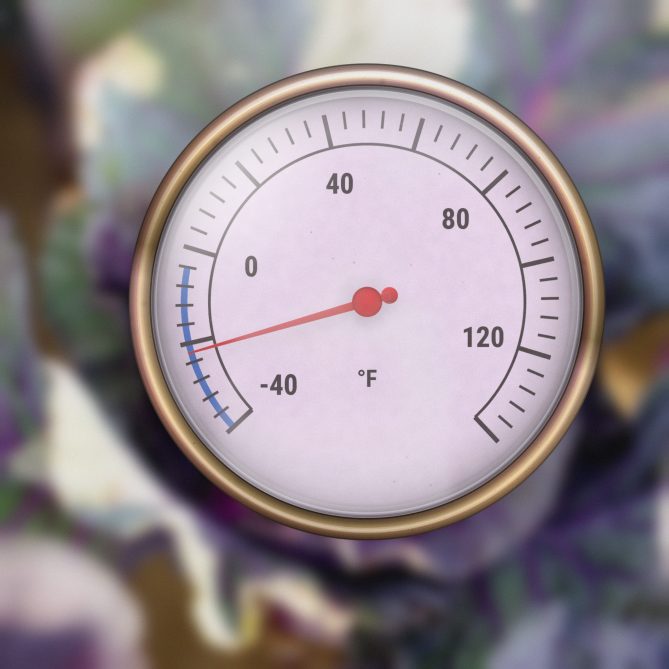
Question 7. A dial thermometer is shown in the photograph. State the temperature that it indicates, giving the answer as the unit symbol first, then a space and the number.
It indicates °F -22
